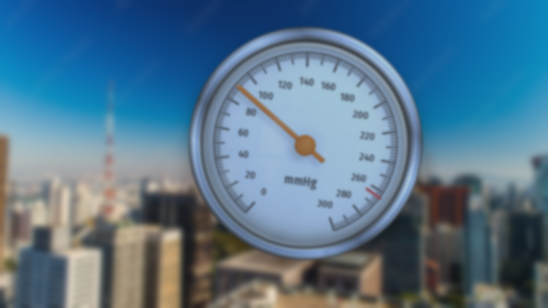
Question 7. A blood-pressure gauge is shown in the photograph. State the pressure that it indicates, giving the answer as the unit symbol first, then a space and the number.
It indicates mmHg 90
